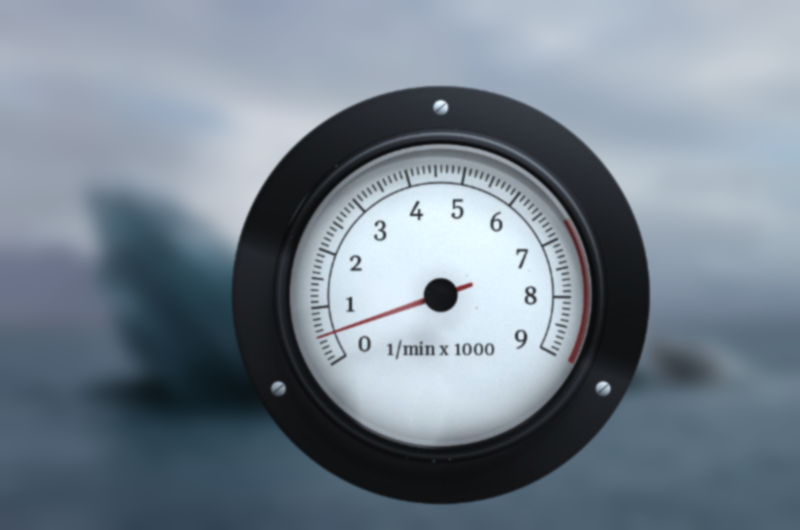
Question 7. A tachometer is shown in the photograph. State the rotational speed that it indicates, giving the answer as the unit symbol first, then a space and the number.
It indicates rpm 500
